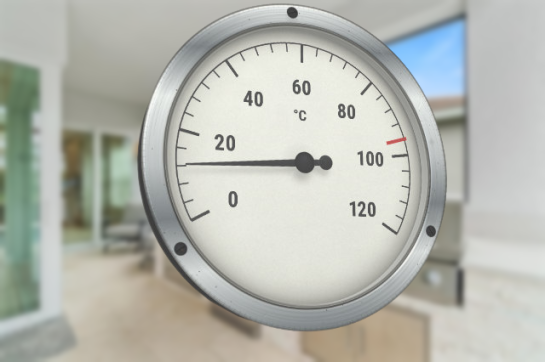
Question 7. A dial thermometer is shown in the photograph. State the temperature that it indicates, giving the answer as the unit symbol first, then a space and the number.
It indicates °C 12
